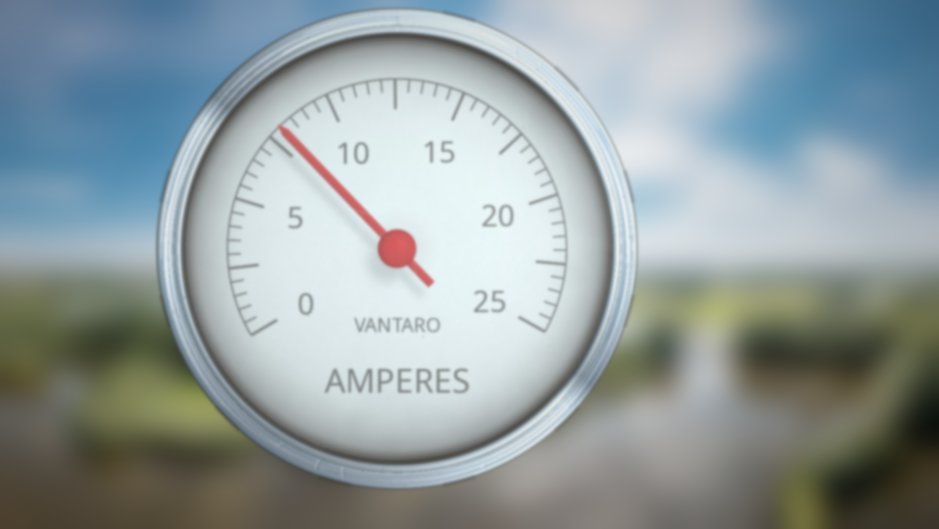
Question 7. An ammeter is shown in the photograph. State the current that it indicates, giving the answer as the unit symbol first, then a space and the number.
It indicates A 8
